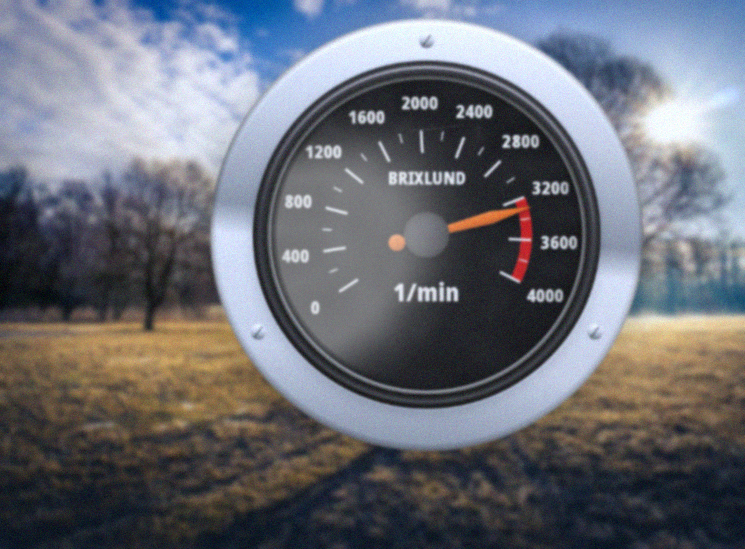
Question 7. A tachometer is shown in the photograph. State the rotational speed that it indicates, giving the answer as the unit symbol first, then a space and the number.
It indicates rpm 3300
